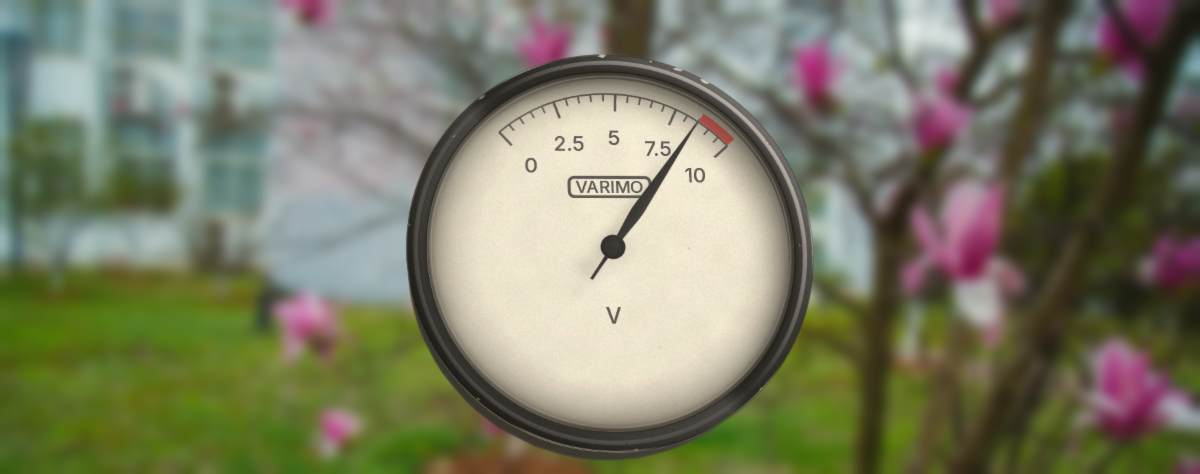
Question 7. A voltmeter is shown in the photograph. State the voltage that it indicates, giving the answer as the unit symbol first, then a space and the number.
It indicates V 8.5
